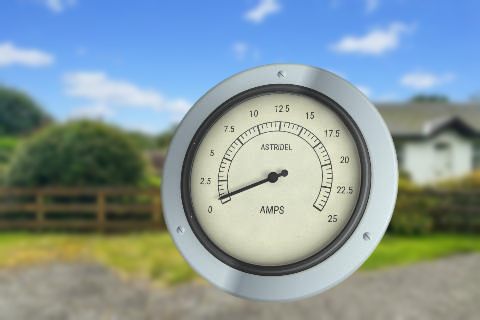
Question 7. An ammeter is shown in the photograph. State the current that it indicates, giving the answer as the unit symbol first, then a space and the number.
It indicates A 0.5
